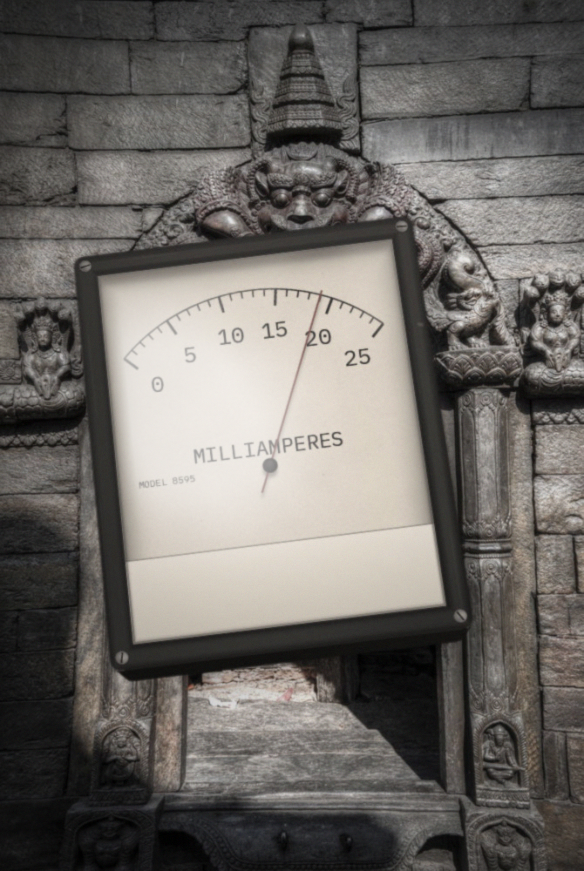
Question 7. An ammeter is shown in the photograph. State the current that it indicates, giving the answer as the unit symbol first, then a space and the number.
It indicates mA 19
